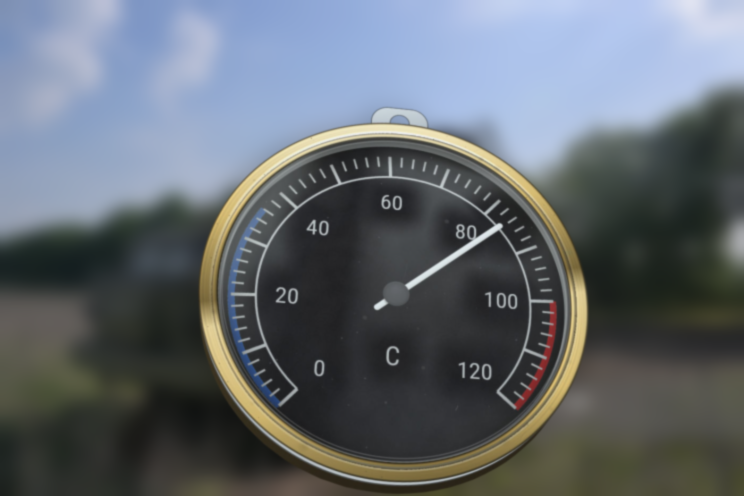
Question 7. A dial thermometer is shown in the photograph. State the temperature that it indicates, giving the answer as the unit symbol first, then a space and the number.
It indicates °C 84
